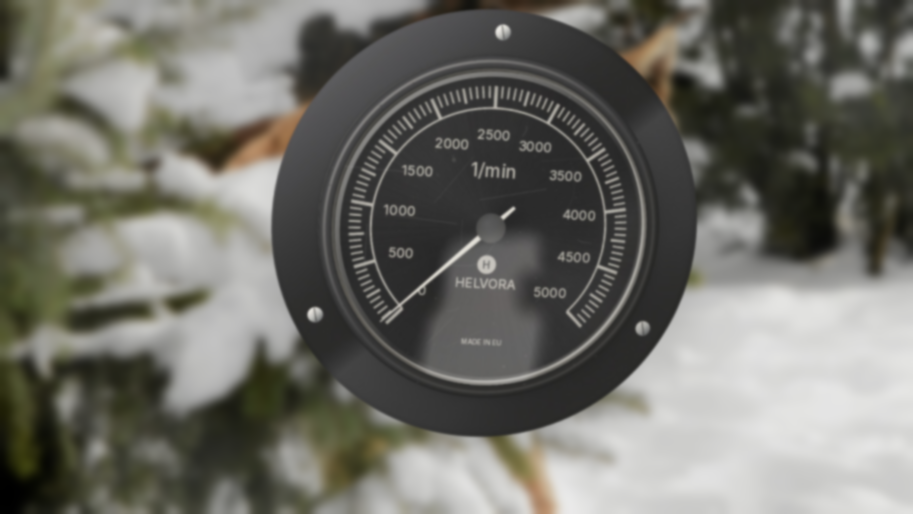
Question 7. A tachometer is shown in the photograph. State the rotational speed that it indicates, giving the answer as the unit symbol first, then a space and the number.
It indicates rpm 50
